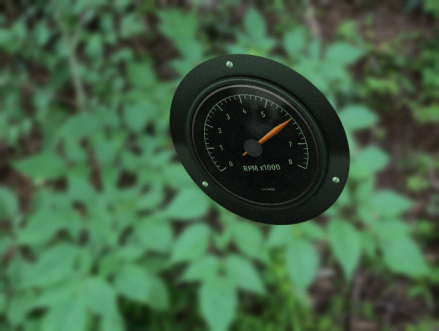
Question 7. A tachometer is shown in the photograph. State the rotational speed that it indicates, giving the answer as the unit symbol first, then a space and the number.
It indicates rpm 6000
